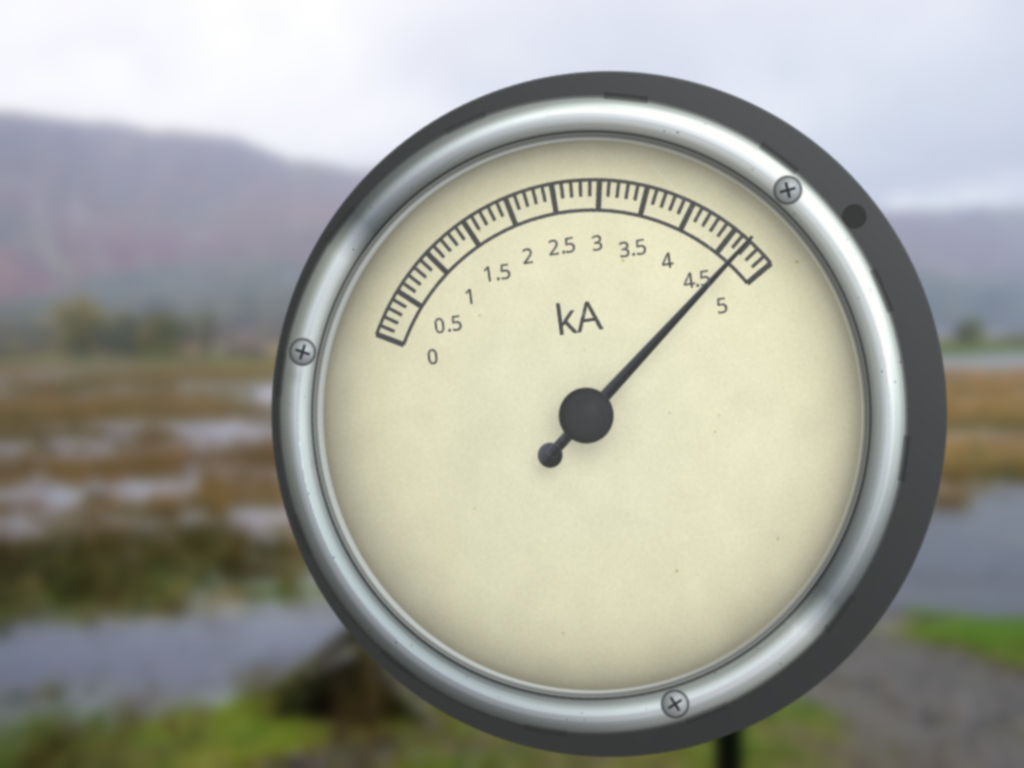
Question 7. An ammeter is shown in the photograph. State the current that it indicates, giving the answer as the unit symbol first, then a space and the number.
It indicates kA 4.7
